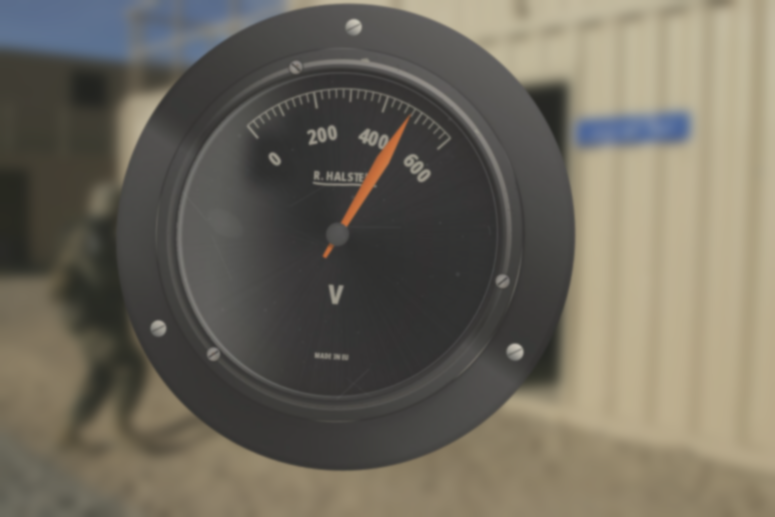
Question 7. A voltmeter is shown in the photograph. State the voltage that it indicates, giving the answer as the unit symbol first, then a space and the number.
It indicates V 480
